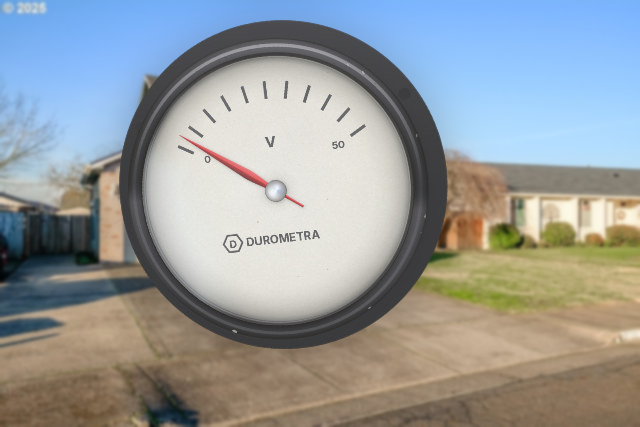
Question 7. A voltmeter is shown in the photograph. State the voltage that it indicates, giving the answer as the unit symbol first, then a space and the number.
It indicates V 2.5
